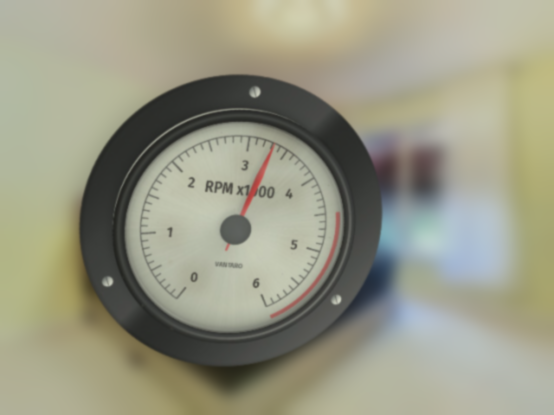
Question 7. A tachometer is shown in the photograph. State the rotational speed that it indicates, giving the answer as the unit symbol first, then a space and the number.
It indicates rpm 3300
